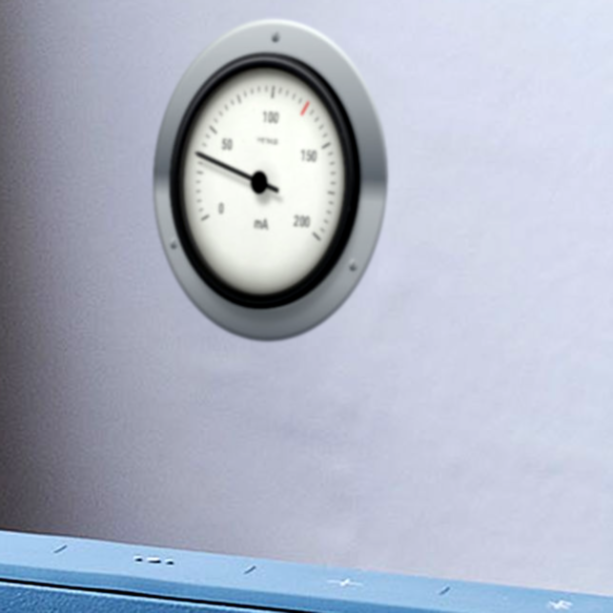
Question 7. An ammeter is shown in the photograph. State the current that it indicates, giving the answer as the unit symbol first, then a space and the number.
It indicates mA 35
